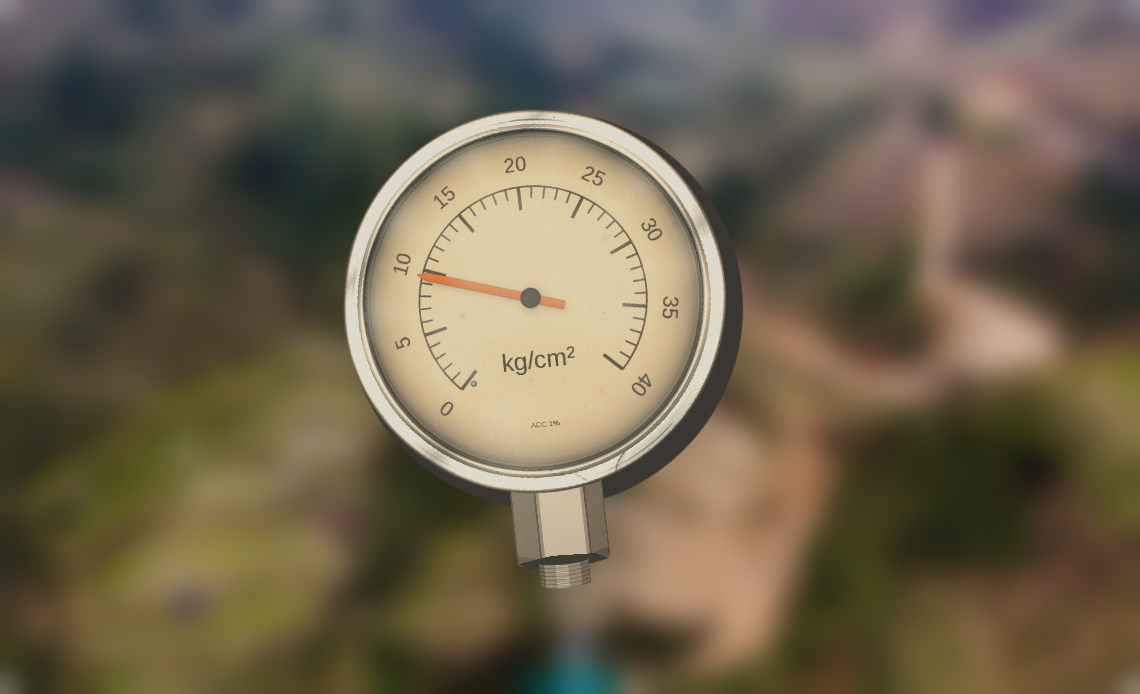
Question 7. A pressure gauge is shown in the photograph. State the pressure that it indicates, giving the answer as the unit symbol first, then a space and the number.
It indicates kg/cm² 9.5
